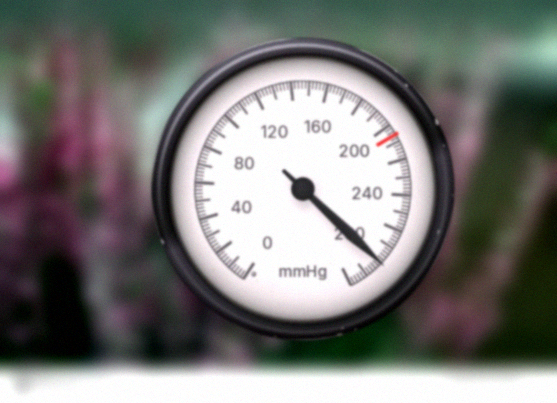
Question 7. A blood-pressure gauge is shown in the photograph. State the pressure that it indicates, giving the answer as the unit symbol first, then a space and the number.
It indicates mmHg 280
